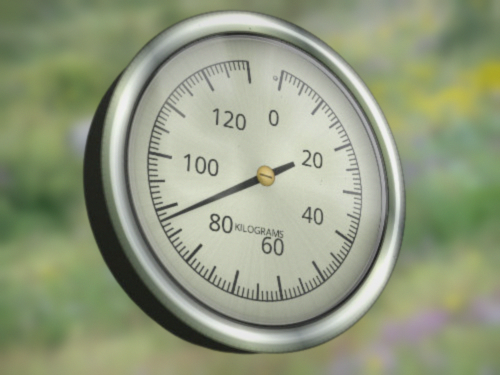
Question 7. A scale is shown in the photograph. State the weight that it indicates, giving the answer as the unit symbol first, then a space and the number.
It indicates kg 88
